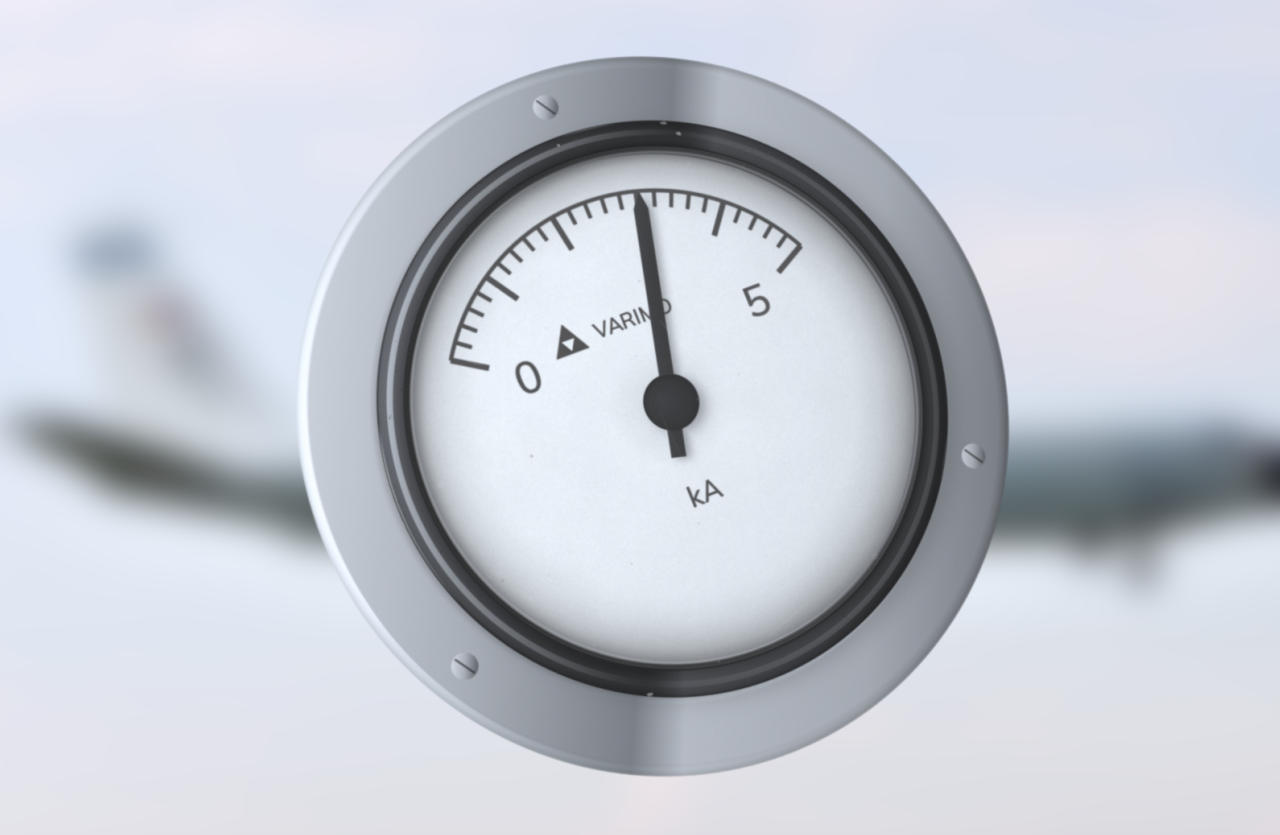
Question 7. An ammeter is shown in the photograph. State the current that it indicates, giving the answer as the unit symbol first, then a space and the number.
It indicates kA 3
